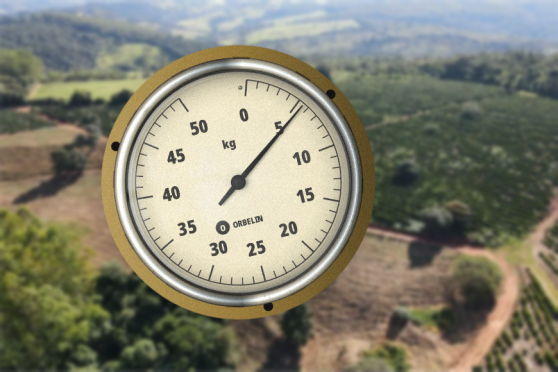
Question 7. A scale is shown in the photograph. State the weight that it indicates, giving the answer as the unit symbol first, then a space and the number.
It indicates kg 5.5
